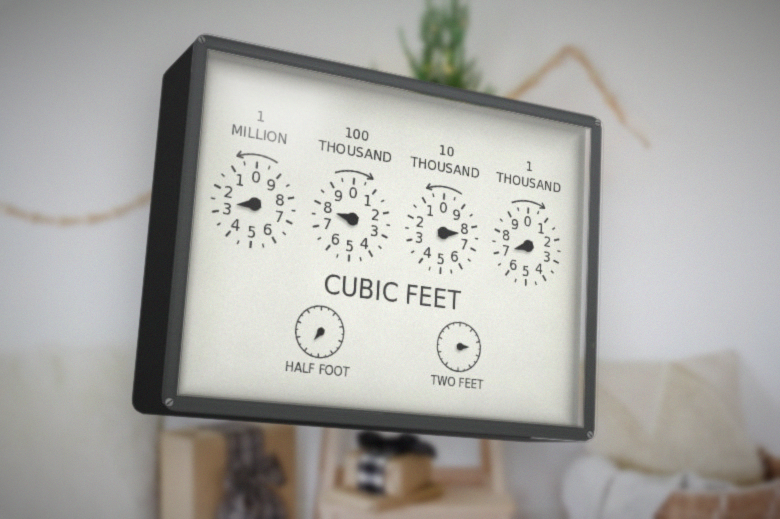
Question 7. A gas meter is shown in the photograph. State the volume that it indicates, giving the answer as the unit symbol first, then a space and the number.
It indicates ft³ 277700
